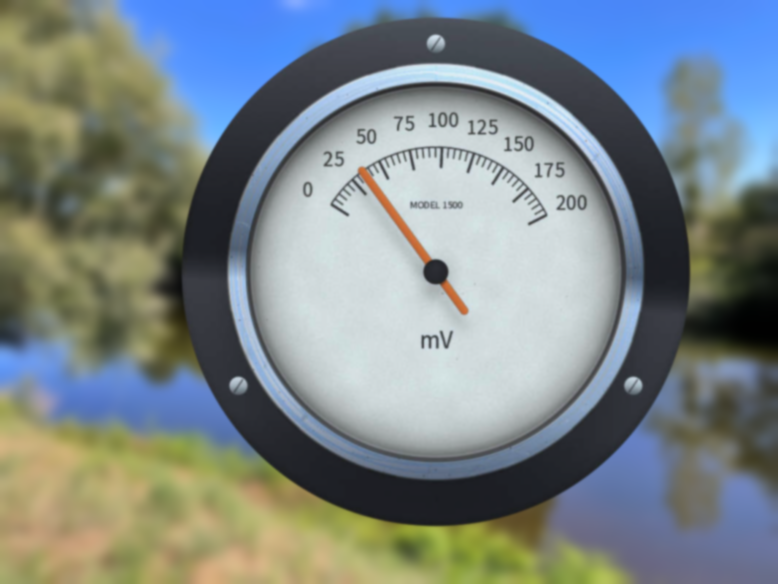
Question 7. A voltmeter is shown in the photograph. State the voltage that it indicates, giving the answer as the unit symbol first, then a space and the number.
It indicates mV 35
